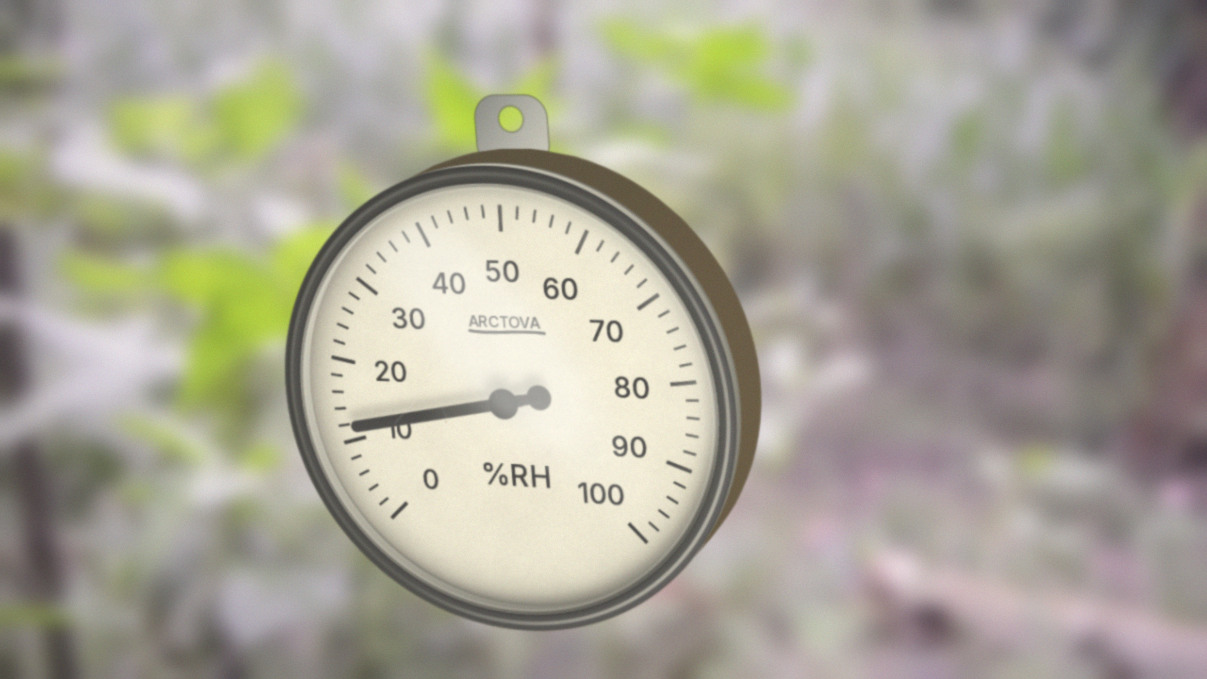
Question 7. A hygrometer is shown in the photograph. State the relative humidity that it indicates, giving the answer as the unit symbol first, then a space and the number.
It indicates % 12
